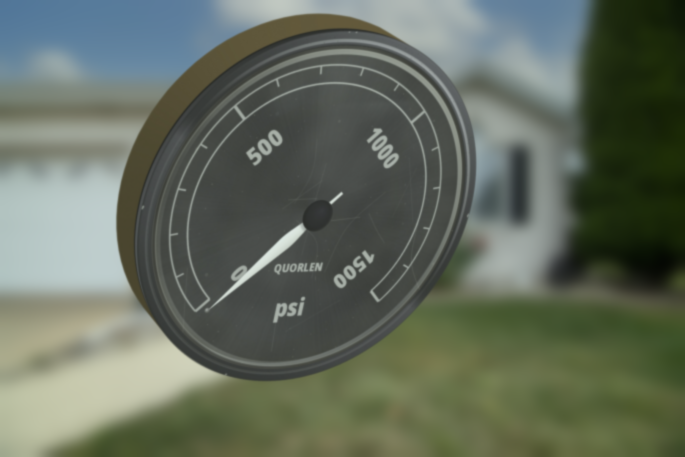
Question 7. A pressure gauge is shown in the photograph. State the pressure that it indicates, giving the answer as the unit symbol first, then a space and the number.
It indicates psi 0
